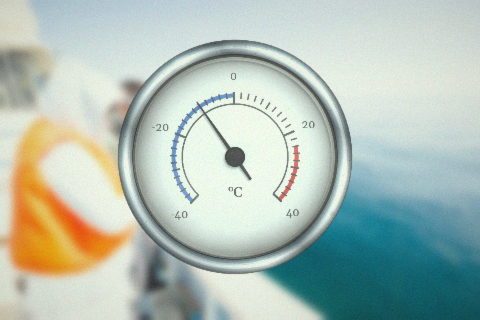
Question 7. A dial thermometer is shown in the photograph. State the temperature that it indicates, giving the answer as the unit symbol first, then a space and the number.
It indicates °C -10
